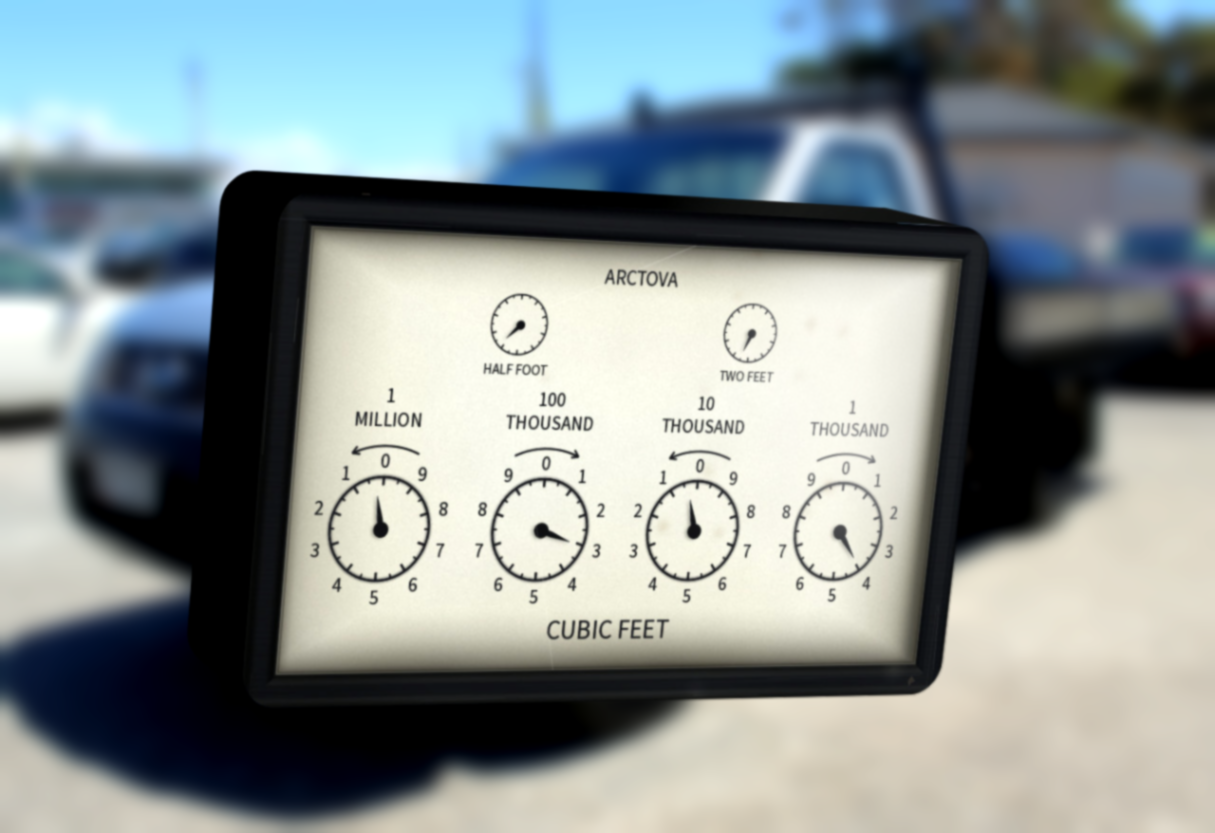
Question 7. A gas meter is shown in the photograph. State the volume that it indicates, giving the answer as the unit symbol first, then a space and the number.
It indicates ft³ 30400
